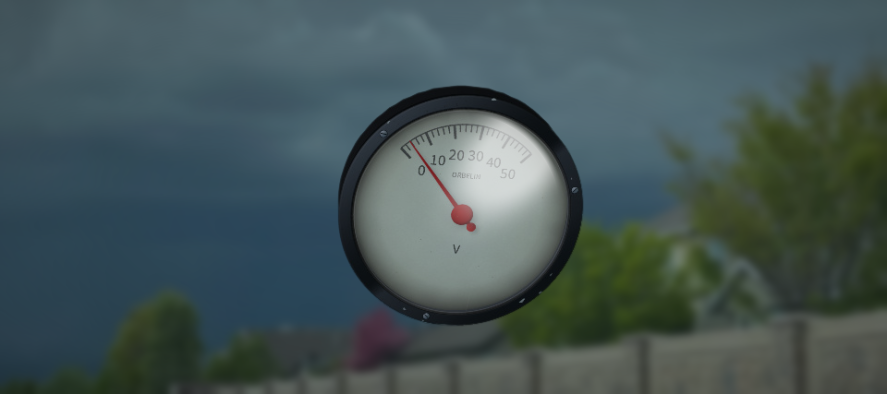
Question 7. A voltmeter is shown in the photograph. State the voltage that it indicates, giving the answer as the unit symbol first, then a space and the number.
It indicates V 4
